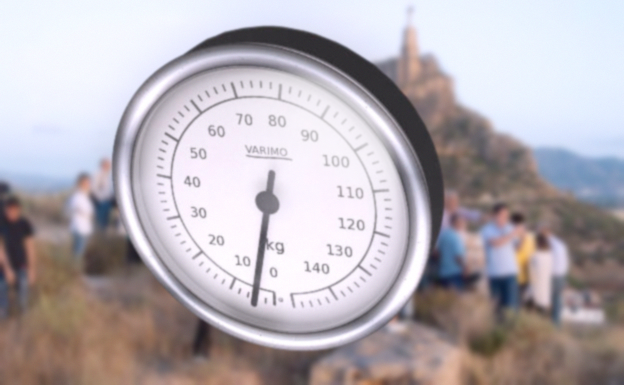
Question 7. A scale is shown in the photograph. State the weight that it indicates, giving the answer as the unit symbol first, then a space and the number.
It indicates kg 4
